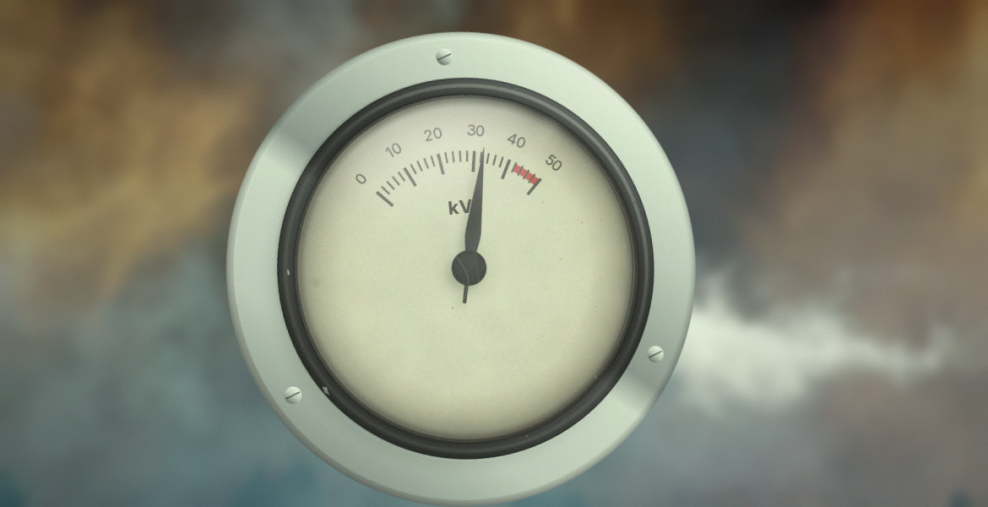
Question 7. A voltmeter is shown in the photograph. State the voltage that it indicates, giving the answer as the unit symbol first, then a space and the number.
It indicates kV 32
